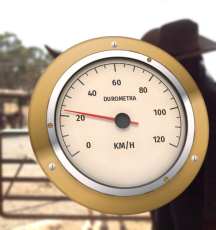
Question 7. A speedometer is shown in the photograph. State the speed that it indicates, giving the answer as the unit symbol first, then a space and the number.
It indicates km/h 22.5
